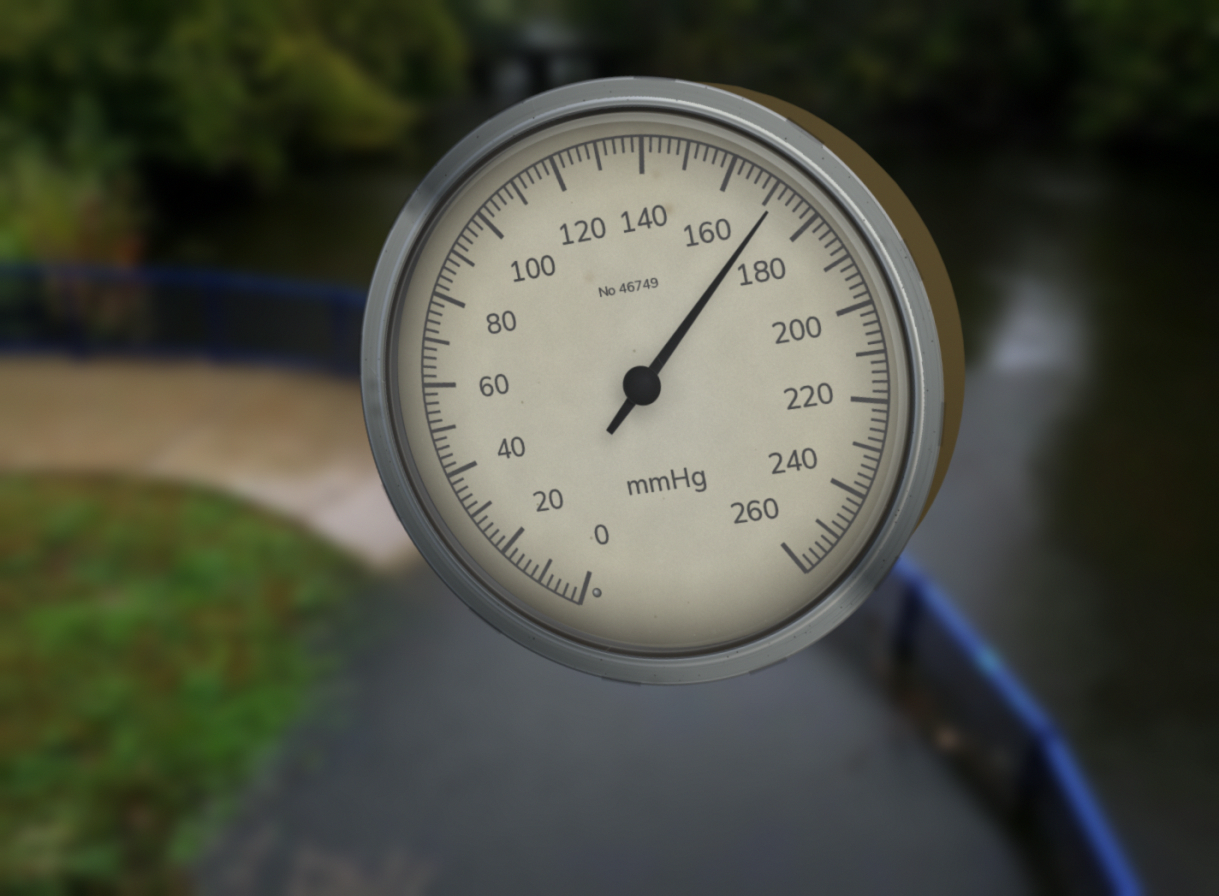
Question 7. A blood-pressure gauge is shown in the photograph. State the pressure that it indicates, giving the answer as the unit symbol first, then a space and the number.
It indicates mmHg 172
